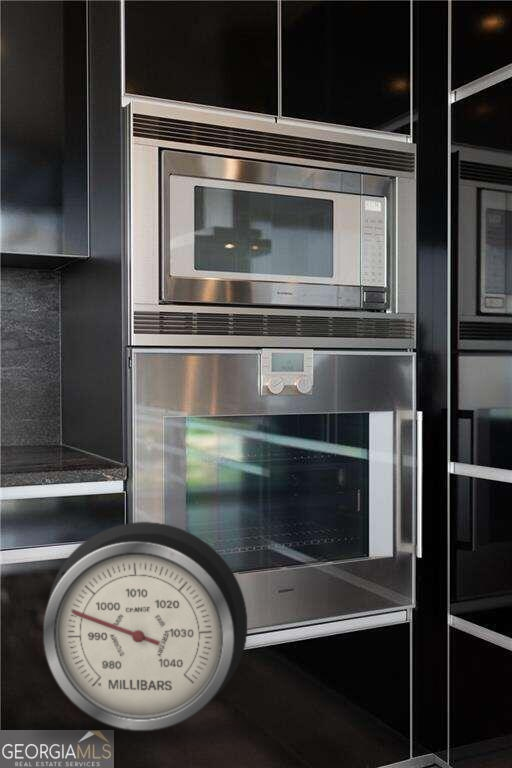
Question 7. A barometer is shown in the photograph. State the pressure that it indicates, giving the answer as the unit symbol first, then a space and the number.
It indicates mbar 995
